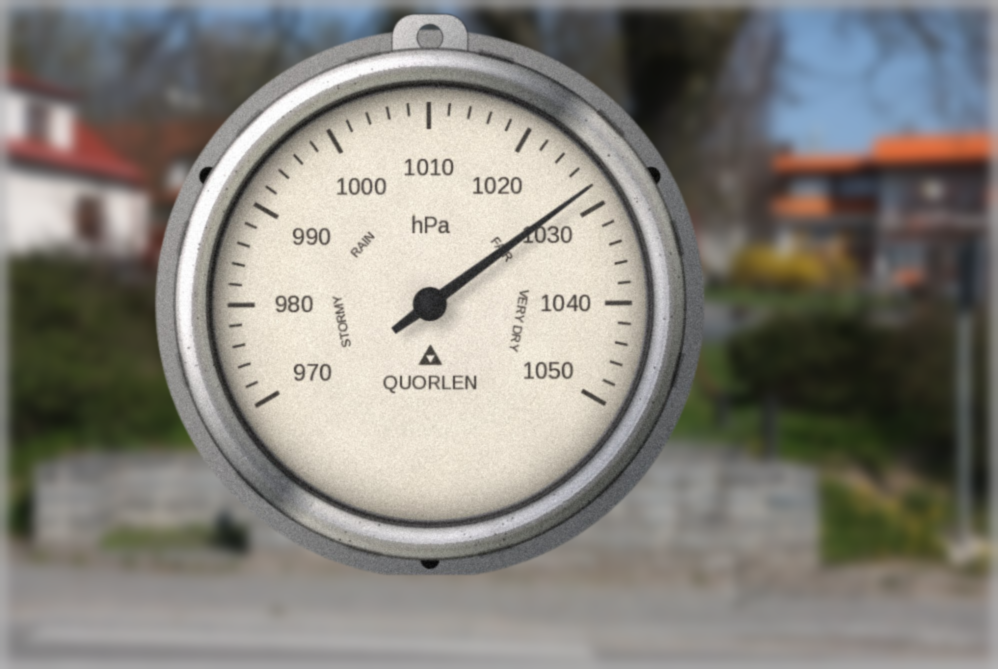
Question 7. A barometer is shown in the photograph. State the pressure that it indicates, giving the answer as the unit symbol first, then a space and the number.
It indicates hPa 1028
